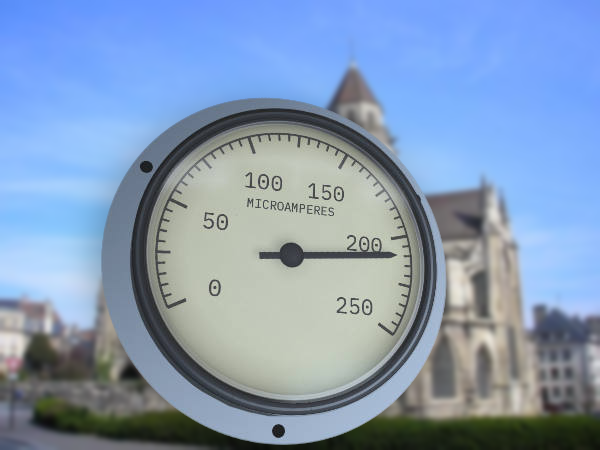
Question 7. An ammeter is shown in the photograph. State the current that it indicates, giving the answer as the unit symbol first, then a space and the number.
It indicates µA 210
